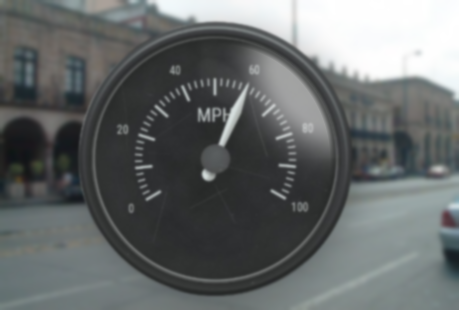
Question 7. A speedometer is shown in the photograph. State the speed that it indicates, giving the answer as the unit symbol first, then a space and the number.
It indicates mph 60
